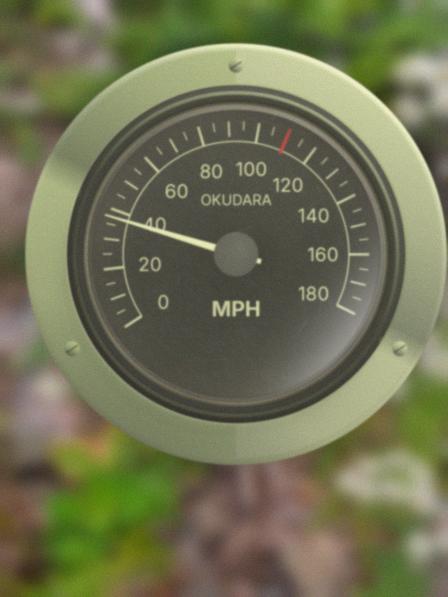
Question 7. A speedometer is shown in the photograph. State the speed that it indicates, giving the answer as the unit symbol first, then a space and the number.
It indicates mph 37.5
